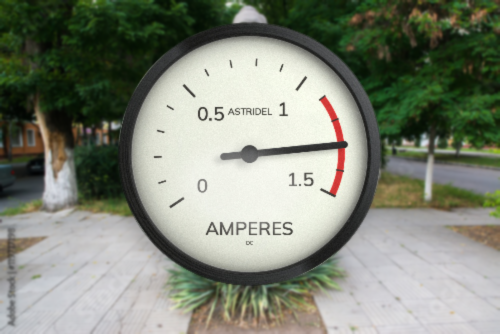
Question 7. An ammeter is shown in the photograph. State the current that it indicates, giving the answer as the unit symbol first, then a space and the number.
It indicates A 1.3
